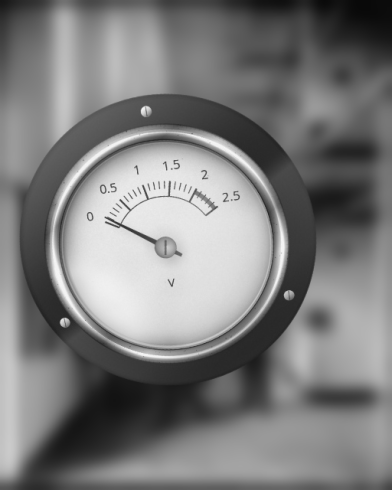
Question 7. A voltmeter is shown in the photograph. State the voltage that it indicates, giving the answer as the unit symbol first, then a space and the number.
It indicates V 0.1
